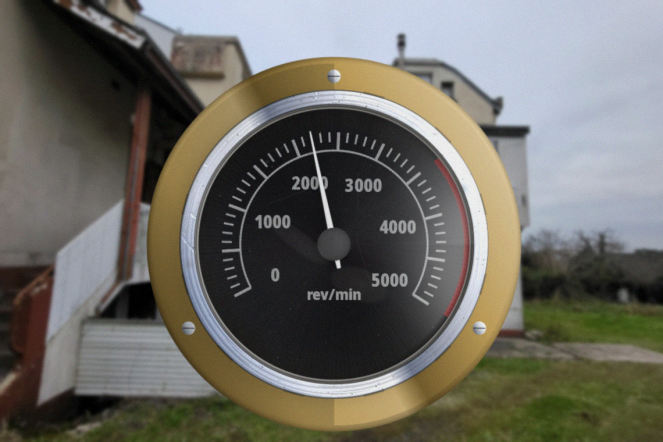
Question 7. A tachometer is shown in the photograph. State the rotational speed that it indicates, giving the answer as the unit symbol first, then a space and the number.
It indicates rpm 2200
